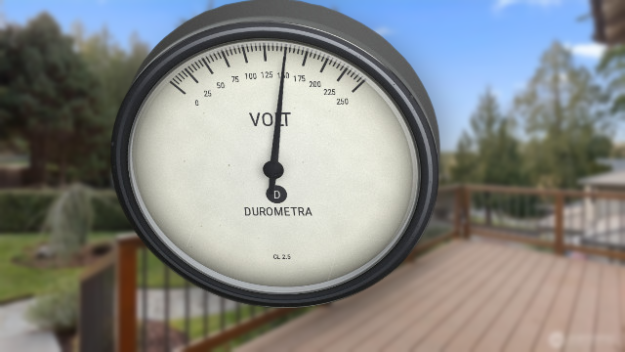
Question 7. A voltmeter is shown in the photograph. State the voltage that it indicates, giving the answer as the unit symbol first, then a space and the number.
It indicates V 150
